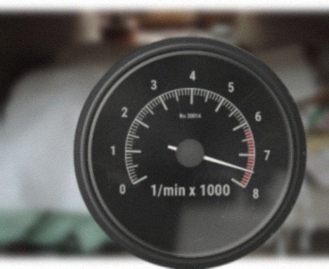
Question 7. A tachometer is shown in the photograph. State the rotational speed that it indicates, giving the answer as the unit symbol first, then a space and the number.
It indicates rpm 7500
